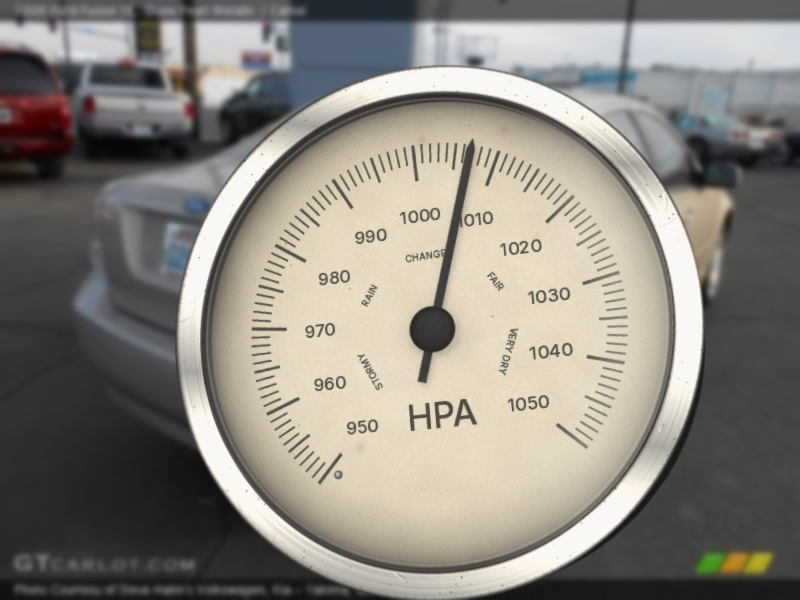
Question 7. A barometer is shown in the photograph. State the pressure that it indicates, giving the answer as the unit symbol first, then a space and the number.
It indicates hPa 1007
